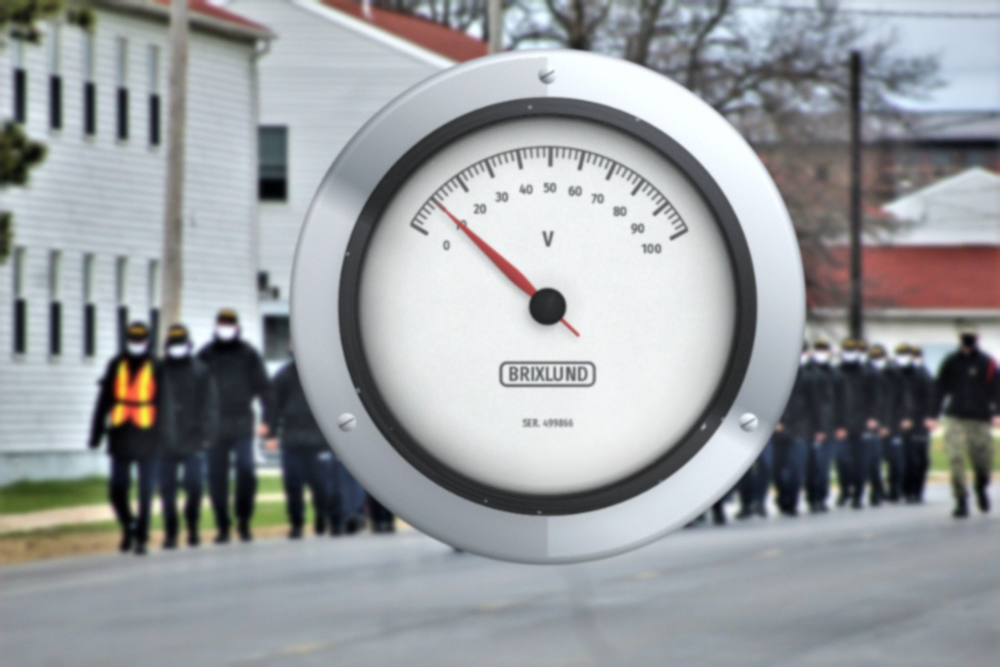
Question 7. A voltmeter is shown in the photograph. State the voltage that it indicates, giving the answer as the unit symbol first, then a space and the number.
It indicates V 10
